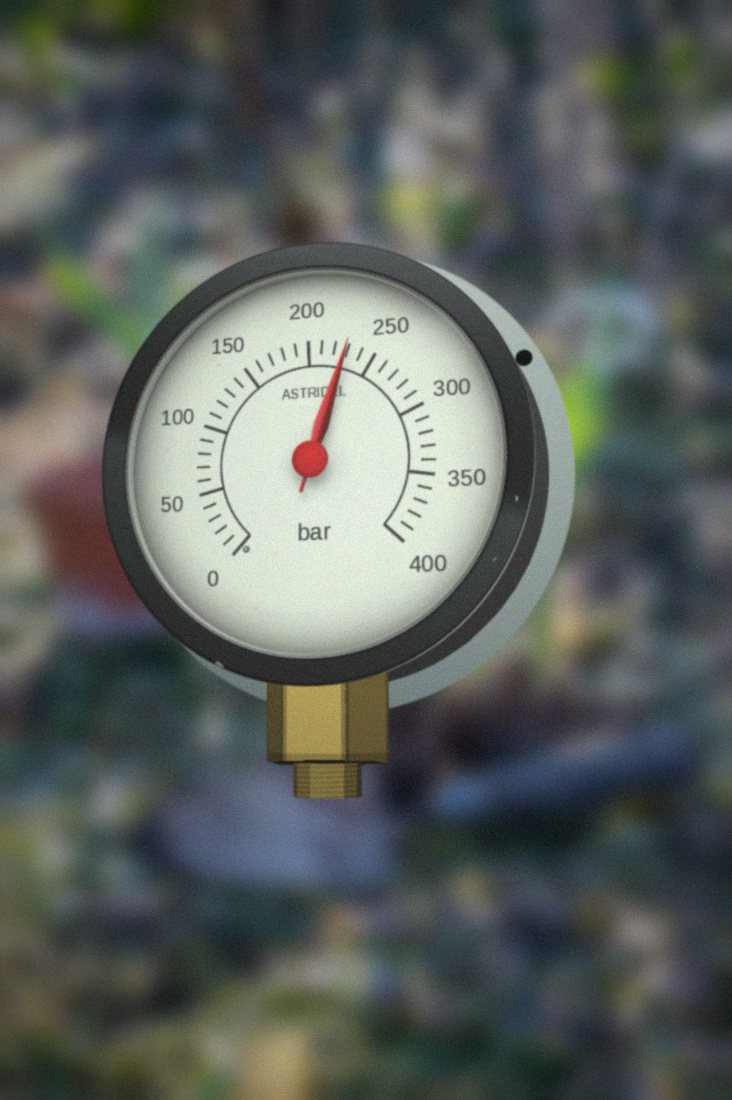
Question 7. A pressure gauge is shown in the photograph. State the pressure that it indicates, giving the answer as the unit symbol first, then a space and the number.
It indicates bar 230
